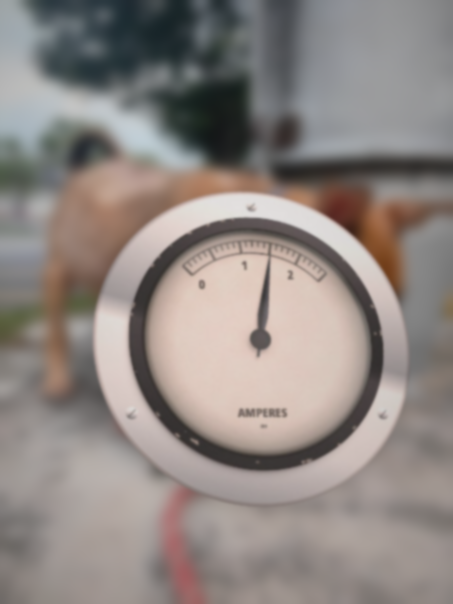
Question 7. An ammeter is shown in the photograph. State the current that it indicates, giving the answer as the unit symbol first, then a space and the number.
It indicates A 1.5
